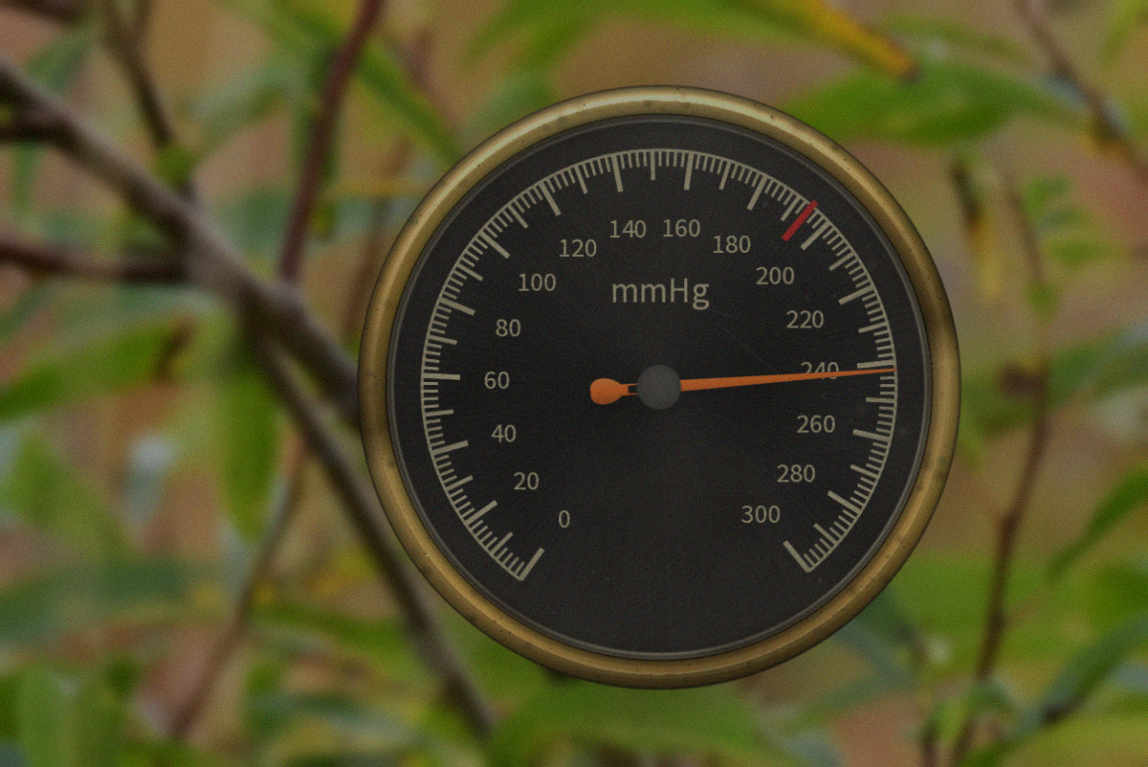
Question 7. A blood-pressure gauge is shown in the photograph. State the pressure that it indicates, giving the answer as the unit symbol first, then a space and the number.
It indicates mmHg 242
